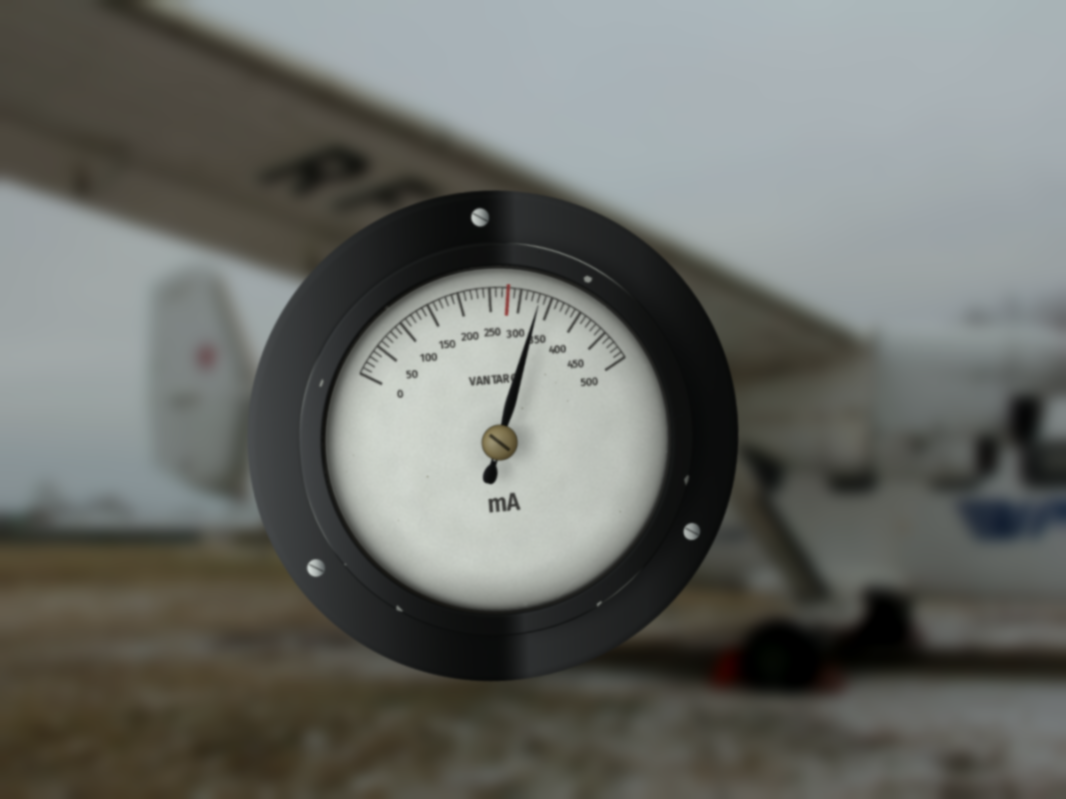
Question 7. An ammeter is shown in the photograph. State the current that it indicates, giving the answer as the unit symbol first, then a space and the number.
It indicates mA 330
